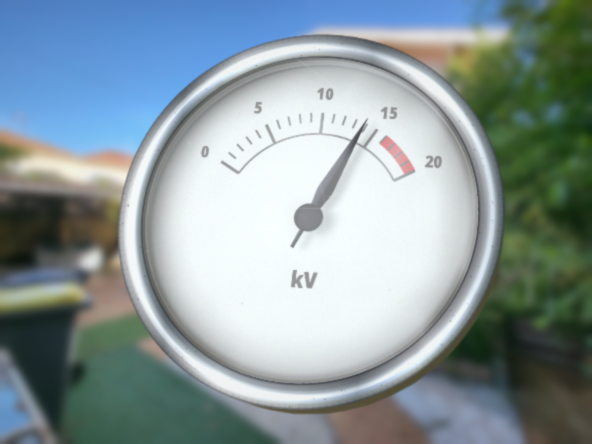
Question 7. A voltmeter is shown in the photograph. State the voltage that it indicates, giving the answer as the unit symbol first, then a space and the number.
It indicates kV 14
